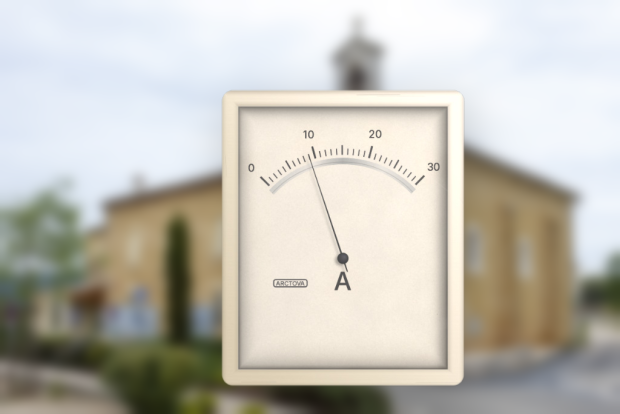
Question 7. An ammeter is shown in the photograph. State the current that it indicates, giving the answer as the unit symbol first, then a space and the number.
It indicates A 9
